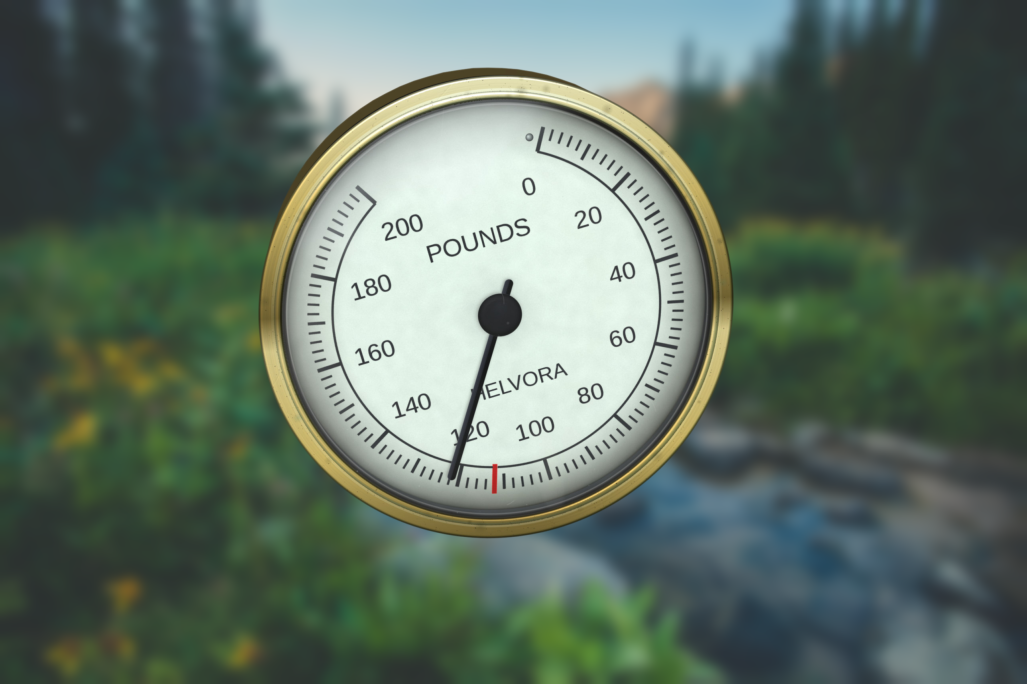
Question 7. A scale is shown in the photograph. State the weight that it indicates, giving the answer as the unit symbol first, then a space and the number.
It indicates lb 122
